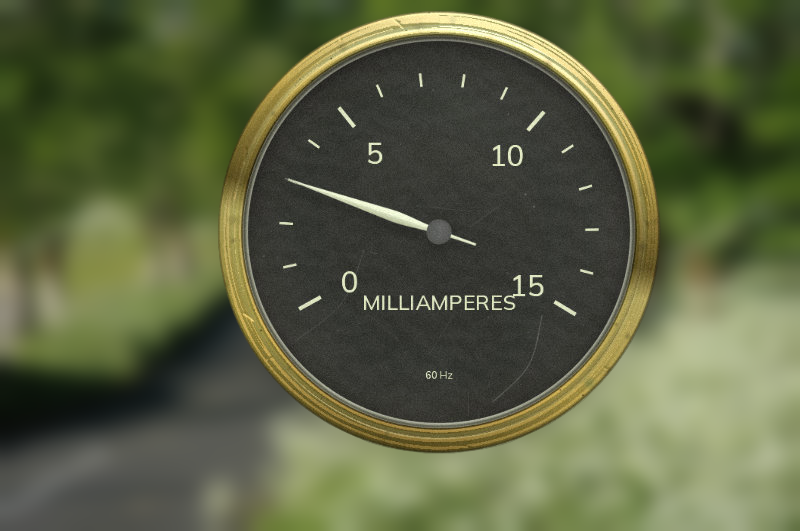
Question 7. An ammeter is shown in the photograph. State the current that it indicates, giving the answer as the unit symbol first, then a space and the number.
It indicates mA 3
